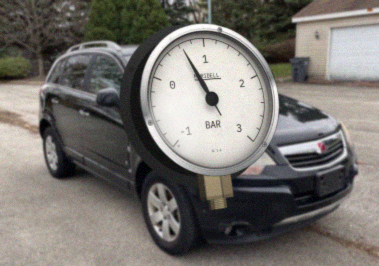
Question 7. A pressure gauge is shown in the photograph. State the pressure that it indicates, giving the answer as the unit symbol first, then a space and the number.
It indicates bar 0.6
